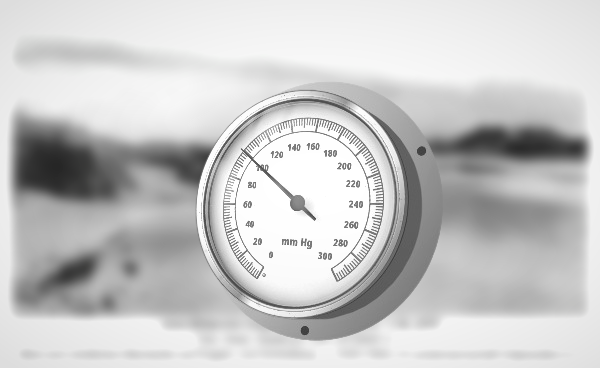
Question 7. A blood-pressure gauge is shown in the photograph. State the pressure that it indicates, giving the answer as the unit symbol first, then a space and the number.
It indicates mmHg 100
